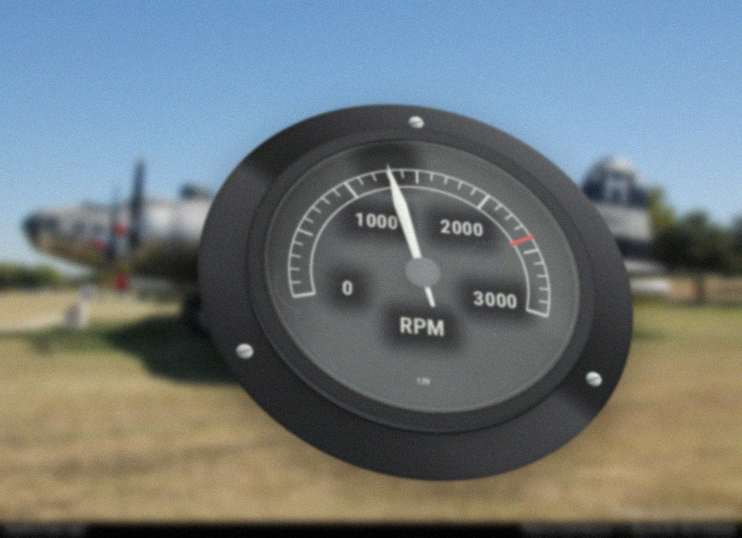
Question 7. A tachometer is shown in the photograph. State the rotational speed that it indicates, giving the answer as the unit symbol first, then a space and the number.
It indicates rpm 1300
